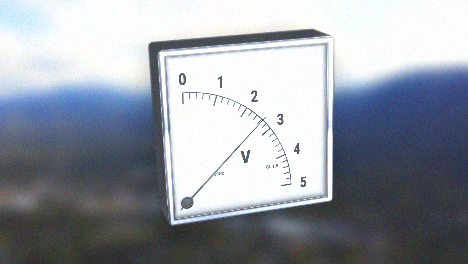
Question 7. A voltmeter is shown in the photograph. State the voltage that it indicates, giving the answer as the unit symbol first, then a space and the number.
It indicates V 2.6
